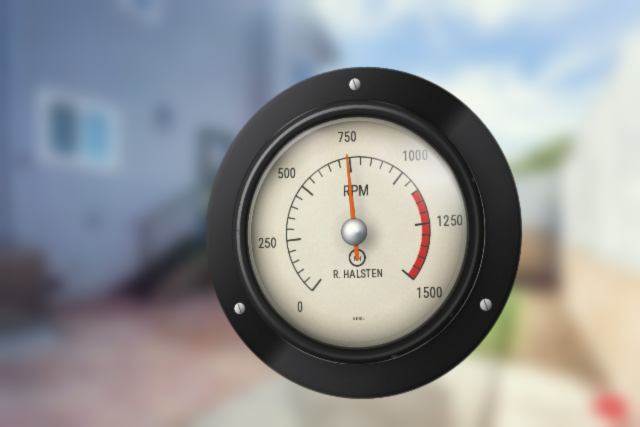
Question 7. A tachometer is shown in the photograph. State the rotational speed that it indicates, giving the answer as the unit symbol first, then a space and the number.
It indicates rpm 750
